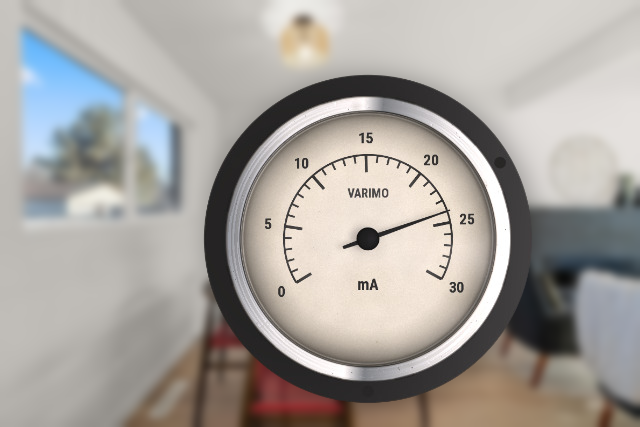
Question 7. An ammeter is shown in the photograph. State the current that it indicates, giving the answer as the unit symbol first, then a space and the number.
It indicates mA 24
